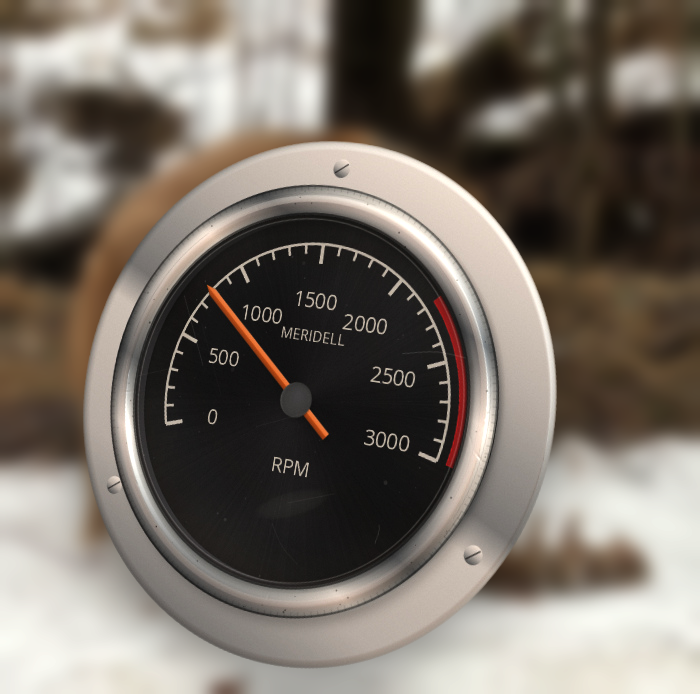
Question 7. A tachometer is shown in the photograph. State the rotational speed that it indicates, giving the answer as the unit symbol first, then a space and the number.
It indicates rpm 800
